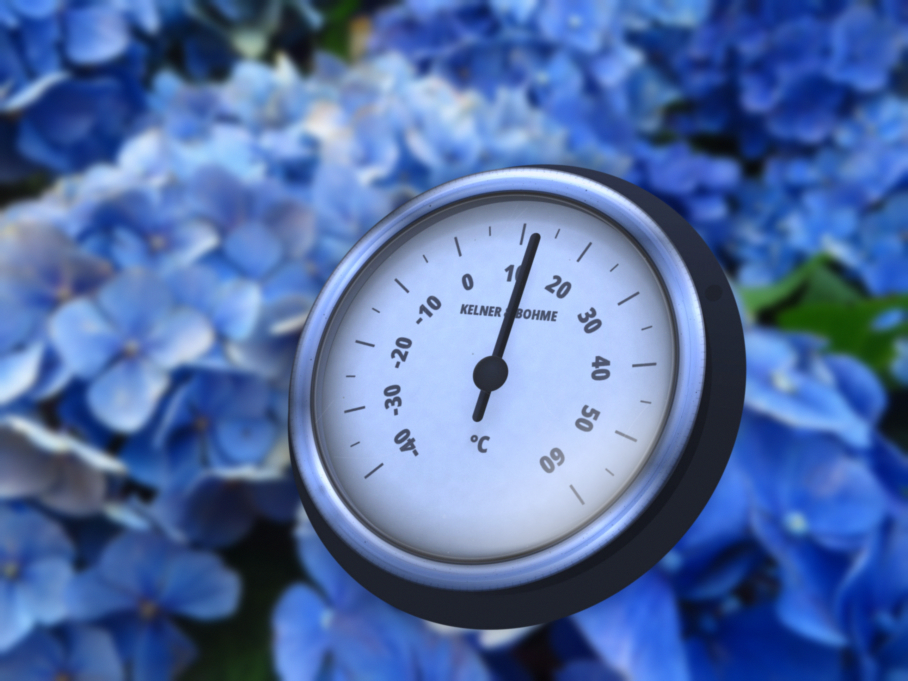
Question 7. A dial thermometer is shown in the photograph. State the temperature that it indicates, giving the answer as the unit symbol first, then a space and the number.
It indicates °C 12.5
